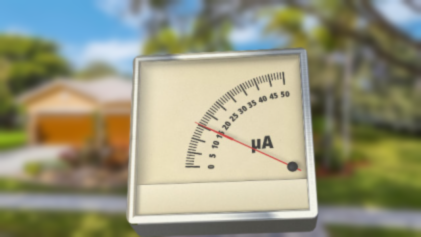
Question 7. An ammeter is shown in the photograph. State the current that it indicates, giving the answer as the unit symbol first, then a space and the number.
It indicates µA 15
